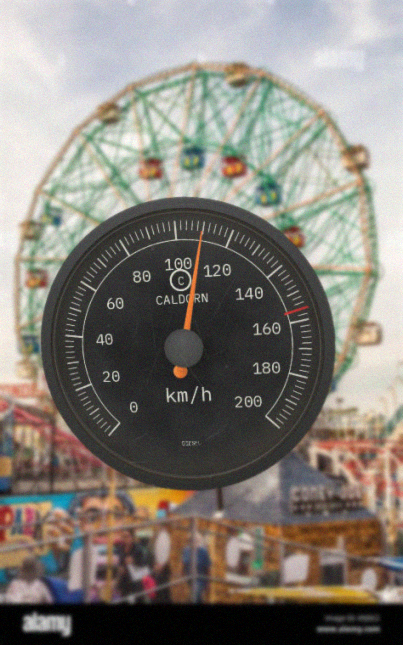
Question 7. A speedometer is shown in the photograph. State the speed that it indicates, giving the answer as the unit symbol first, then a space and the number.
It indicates km/h 110
